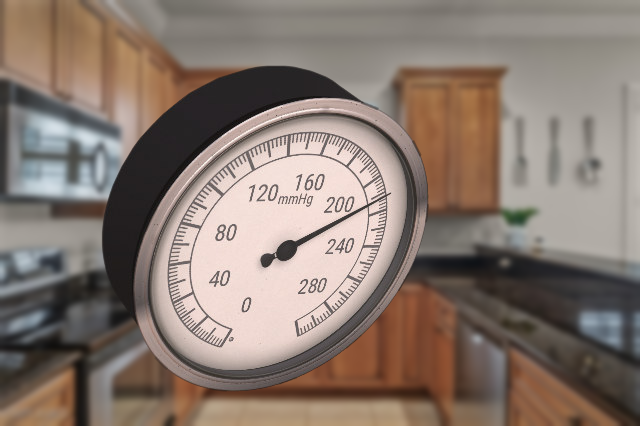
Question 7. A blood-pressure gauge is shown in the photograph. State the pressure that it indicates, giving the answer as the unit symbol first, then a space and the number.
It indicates mmHg 210
